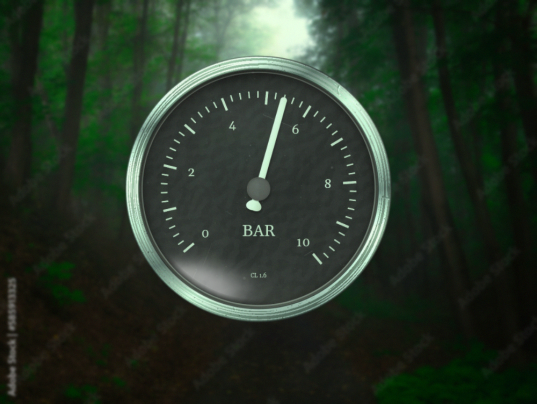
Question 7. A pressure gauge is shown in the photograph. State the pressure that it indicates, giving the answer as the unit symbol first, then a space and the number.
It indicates bar 5.4
